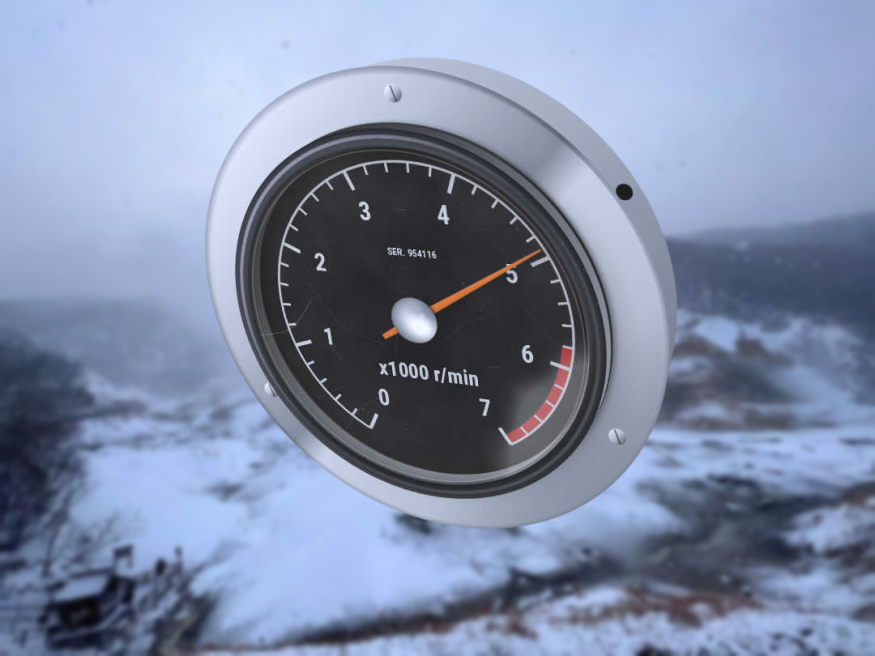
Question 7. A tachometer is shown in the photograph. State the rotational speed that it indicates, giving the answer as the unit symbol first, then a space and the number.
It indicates rpm 4900
